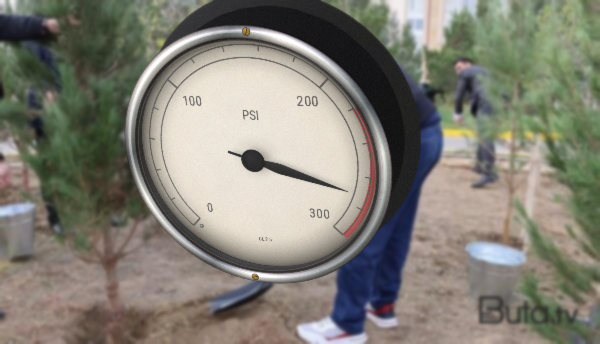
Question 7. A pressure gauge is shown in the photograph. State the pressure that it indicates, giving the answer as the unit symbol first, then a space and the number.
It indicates psi 270
